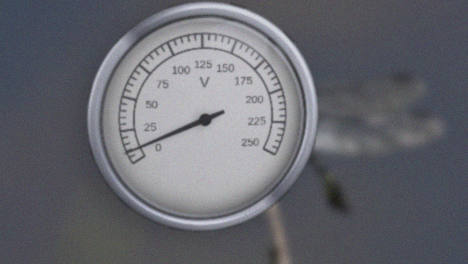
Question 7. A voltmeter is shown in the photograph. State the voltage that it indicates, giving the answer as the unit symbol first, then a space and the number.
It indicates V 10
